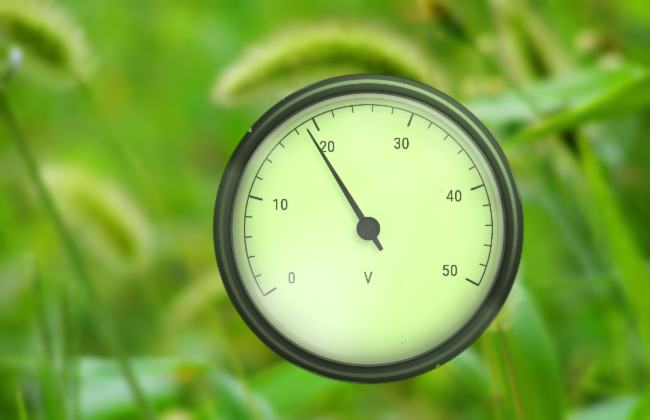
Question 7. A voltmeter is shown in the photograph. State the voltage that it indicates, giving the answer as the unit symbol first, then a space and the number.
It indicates V 19
